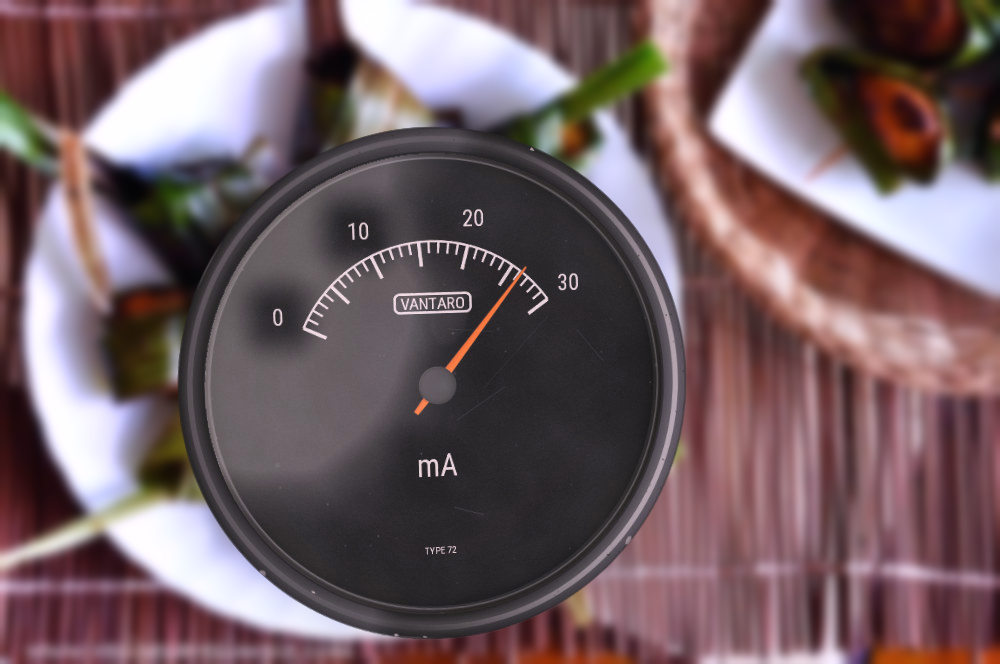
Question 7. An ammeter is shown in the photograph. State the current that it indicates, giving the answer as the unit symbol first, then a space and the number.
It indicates mA 26
